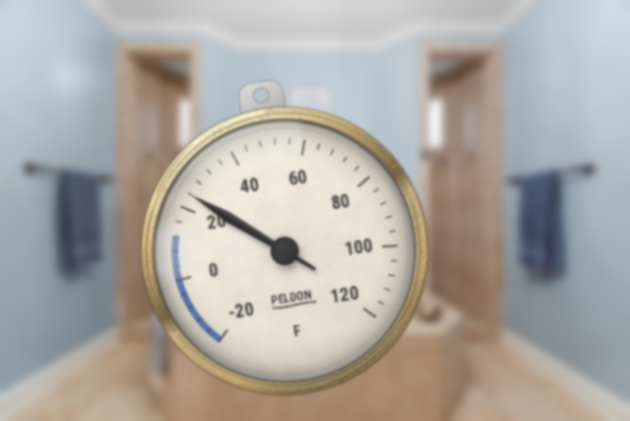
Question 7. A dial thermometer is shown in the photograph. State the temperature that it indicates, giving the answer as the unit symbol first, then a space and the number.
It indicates °F 24
